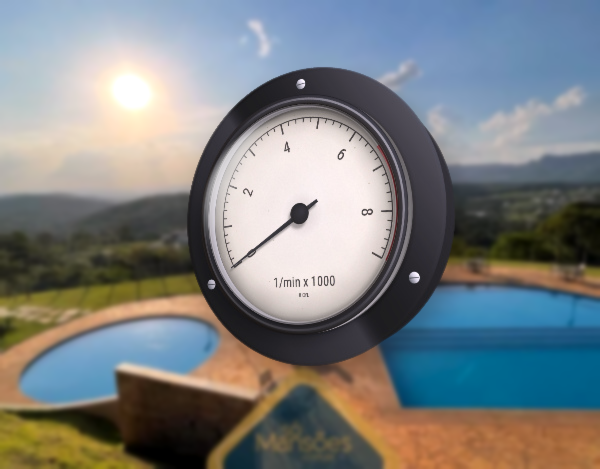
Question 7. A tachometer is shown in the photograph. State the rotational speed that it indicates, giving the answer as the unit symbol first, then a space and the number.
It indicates rpm 0
